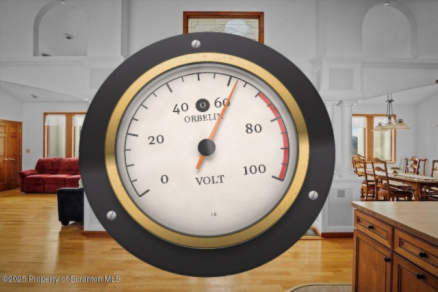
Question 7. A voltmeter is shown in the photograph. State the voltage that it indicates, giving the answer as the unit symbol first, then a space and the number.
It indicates V 62.5
